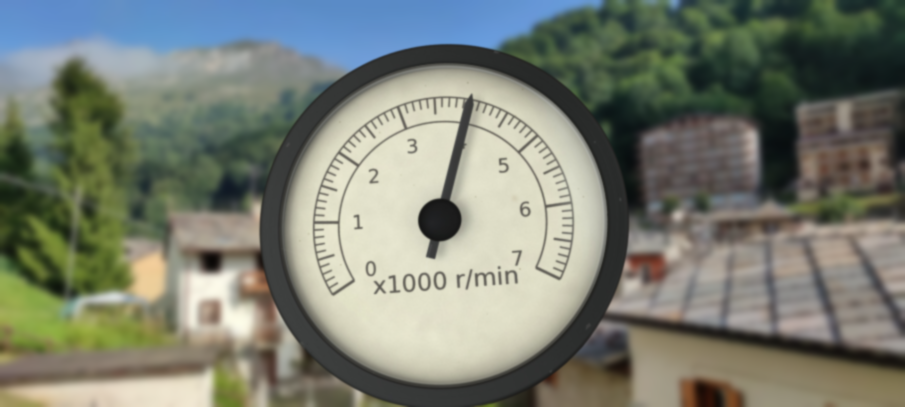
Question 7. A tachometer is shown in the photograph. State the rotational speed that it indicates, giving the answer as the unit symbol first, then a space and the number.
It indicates rpm 4000
